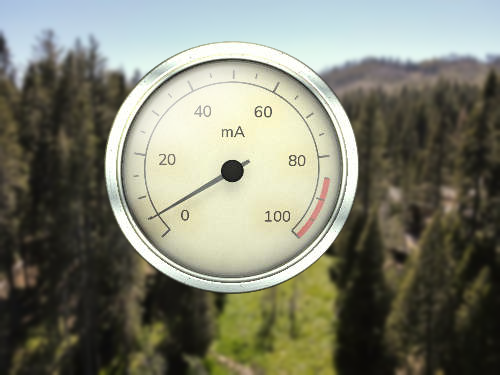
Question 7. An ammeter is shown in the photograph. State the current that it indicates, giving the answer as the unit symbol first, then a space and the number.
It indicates mA 5
